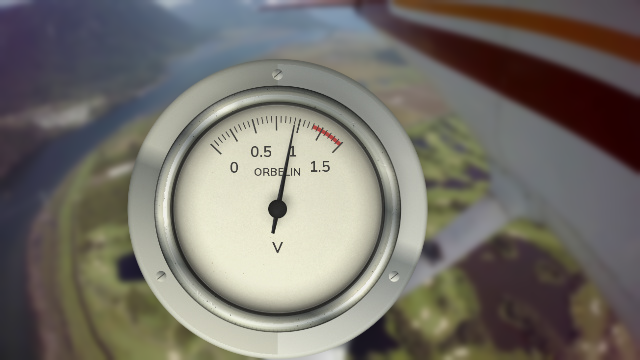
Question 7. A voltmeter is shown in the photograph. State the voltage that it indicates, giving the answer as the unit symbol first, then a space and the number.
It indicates V 0.95
